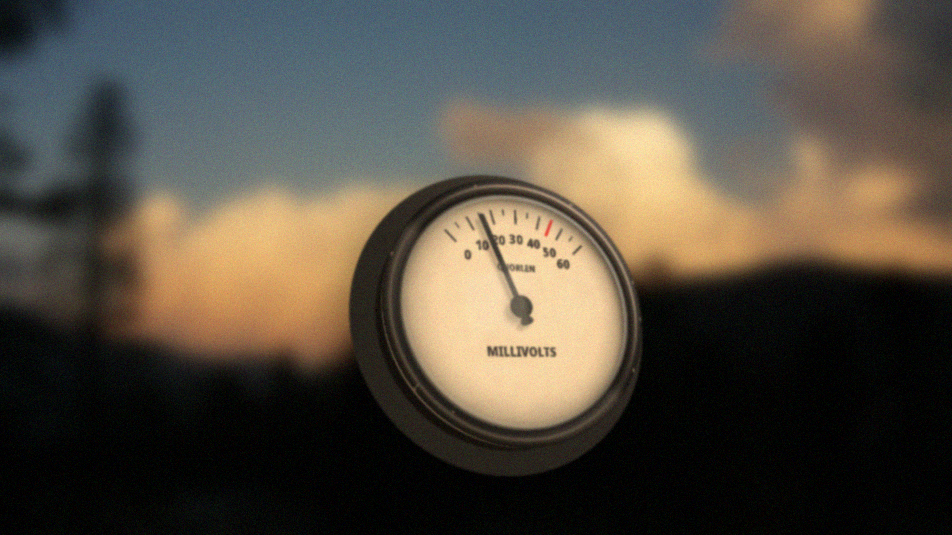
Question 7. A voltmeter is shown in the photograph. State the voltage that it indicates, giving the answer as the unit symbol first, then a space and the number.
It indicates mV 15
